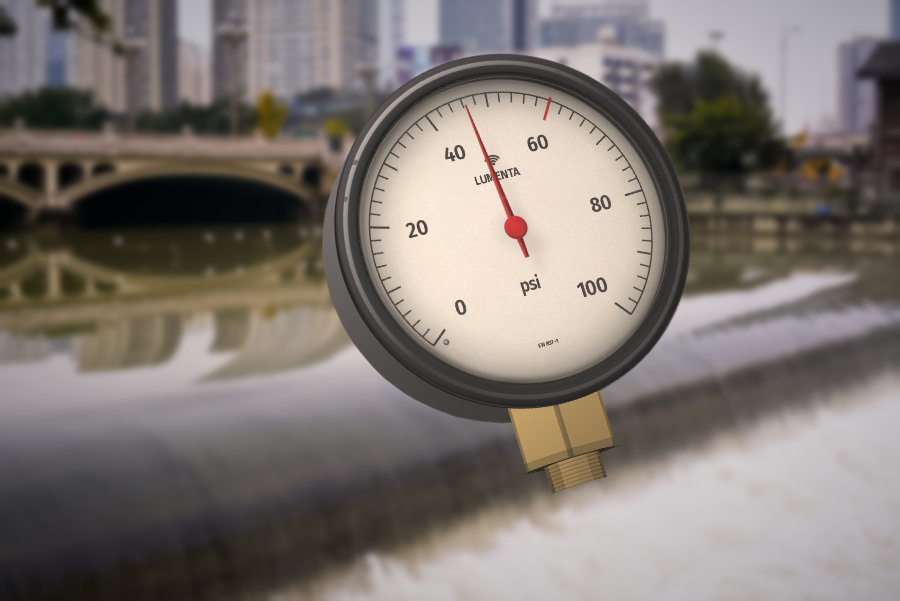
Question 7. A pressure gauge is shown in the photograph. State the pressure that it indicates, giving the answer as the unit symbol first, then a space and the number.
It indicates psi 46
